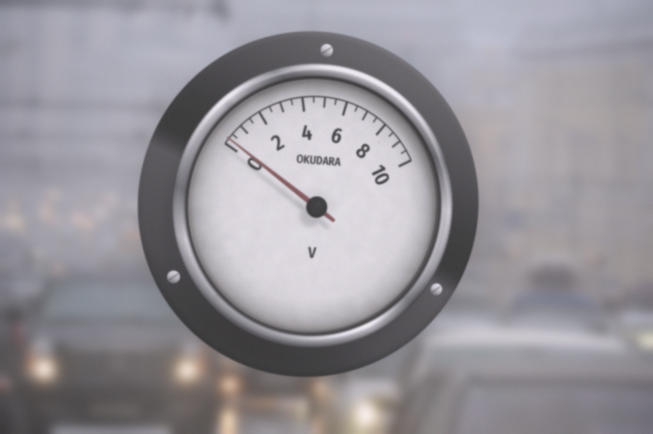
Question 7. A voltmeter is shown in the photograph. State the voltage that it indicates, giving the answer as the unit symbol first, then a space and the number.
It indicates V 0.25
